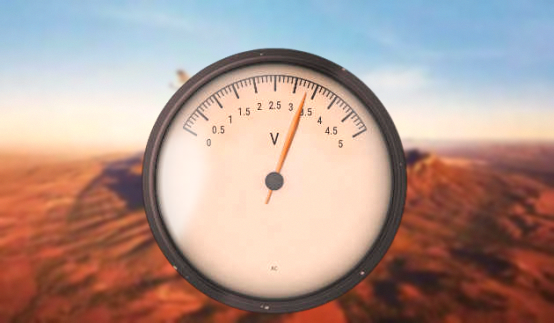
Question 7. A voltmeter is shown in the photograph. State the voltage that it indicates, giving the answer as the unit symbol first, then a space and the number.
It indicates V 3.3
